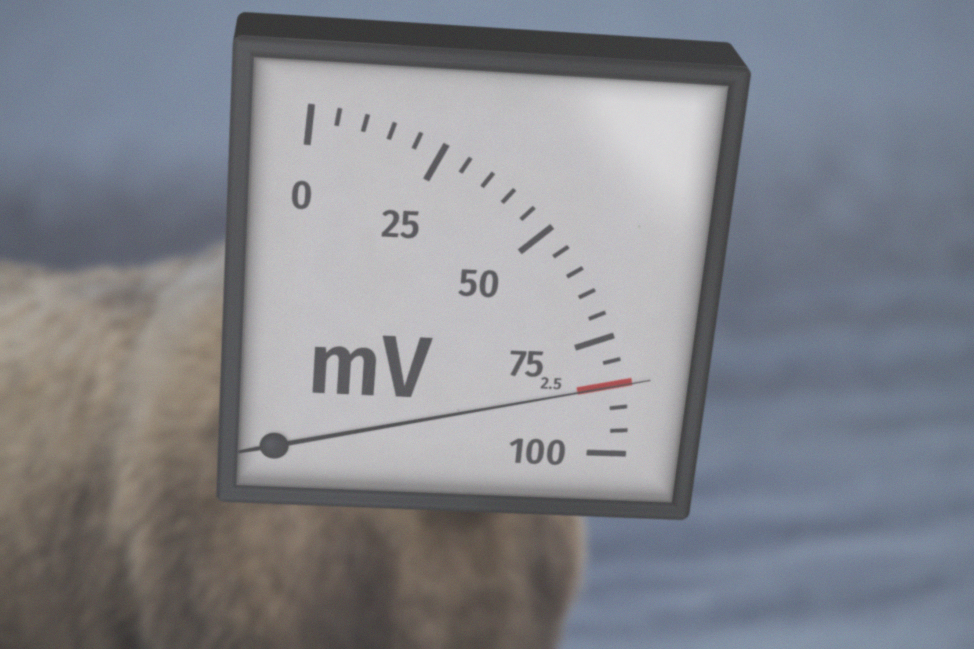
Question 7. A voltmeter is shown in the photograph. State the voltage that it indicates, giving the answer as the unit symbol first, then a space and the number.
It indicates mV 85
